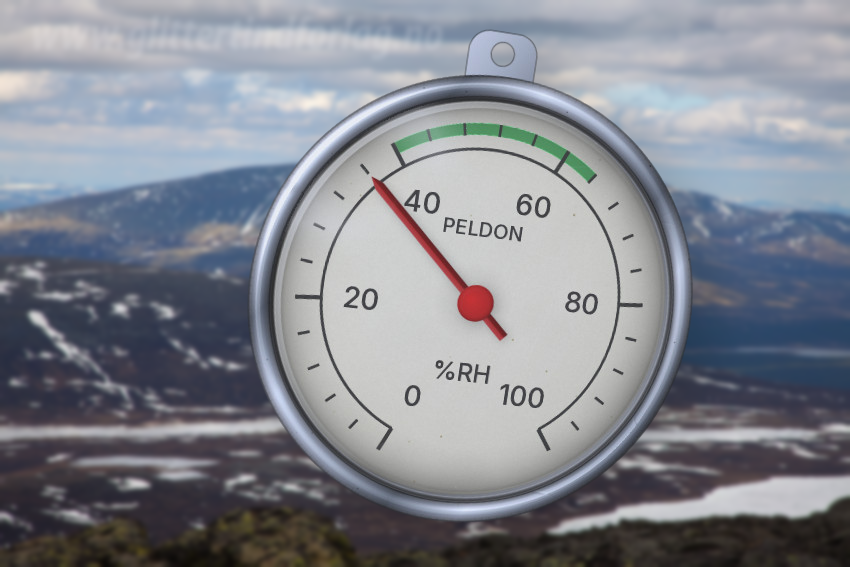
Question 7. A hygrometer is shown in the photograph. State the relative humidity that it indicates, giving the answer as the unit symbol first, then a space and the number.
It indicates % 36
